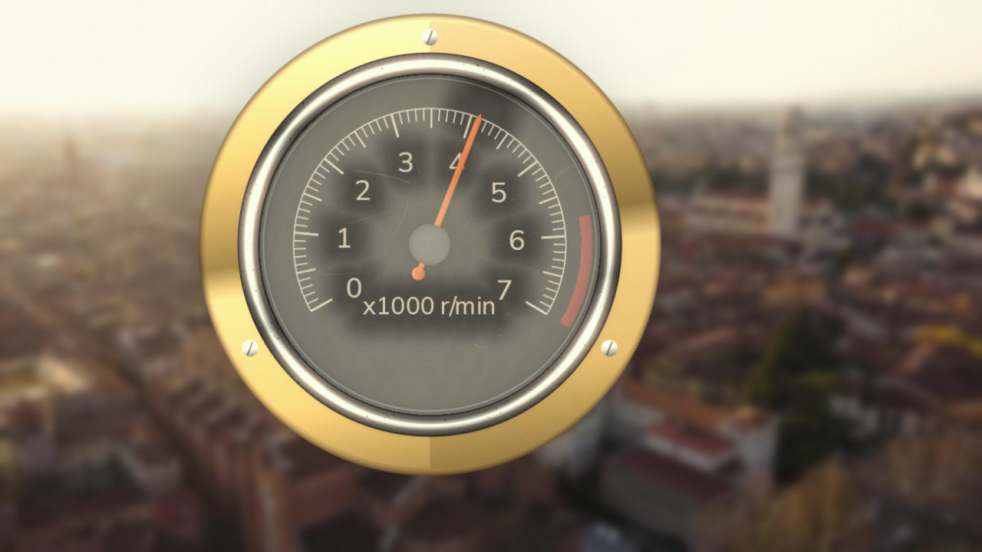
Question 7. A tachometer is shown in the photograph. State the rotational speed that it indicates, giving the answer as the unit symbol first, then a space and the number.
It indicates rpm 4100
